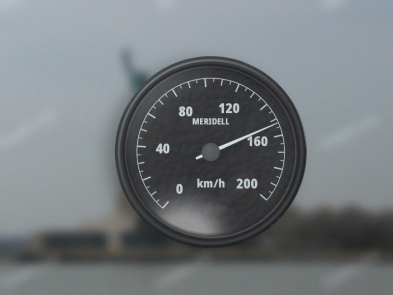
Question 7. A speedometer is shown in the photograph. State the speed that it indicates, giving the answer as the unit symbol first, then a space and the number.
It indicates km/h 152.5
